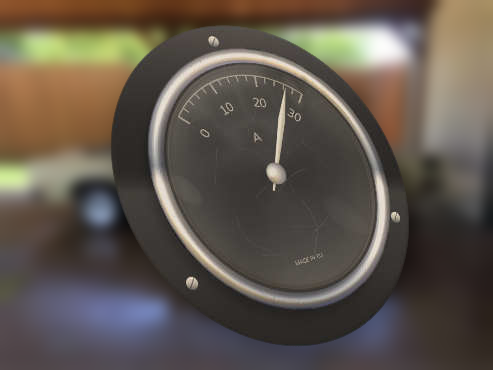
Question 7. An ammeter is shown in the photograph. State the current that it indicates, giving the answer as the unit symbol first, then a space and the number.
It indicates A 26
